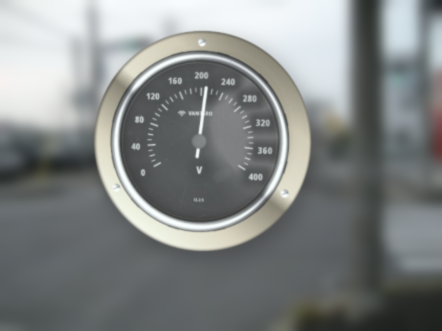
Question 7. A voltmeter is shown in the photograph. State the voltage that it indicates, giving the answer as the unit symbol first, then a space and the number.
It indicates V 210
